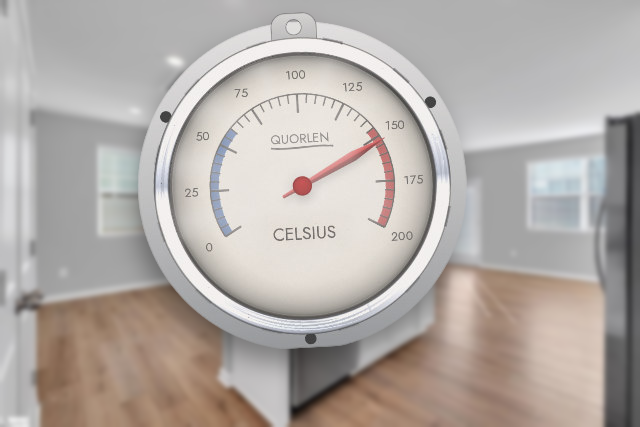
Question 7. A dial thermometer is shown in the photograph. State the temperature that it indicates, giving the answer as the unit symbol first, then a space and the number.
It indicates °C 152.5
